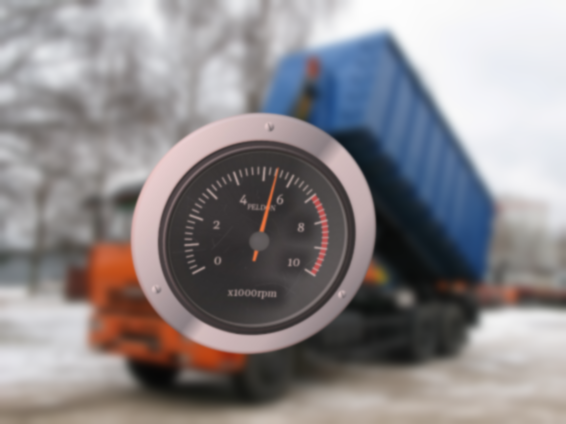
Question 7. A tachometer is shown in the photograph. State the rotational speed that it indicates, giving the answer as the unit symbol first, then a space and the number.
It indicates rpm 5400
